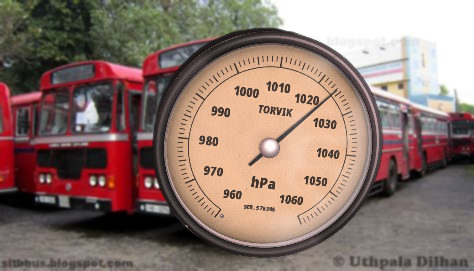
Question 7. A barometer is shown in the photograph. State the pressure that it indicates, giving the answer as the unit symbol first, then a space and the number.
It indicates hPa 1024
